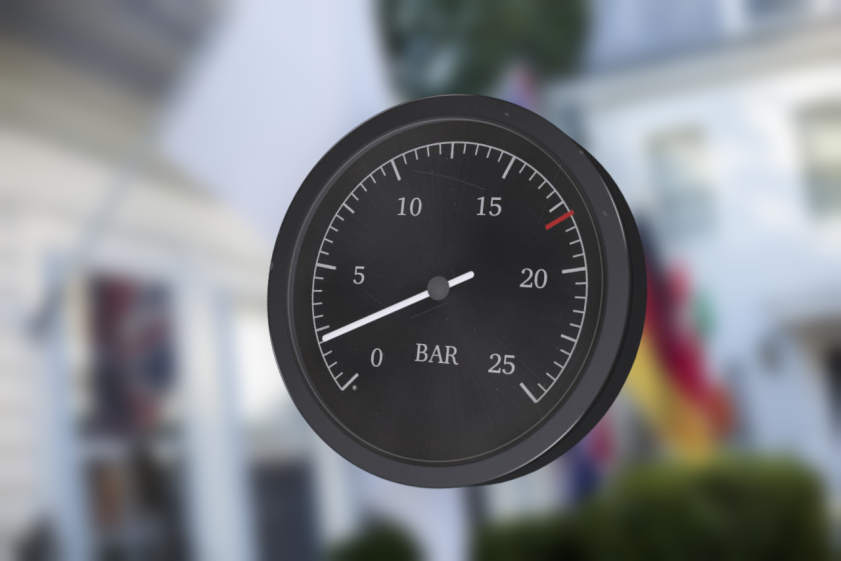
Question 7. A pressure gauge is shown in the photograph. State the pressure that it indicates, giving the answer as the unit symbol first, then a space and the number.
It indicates bar 2
